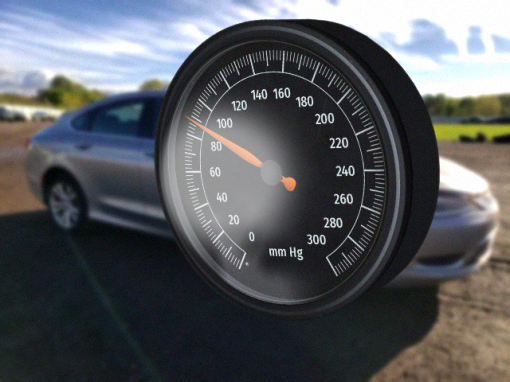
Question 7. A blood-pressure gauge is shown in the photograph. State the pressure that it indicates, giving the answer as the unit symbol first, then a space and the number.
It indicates mmHg 90
